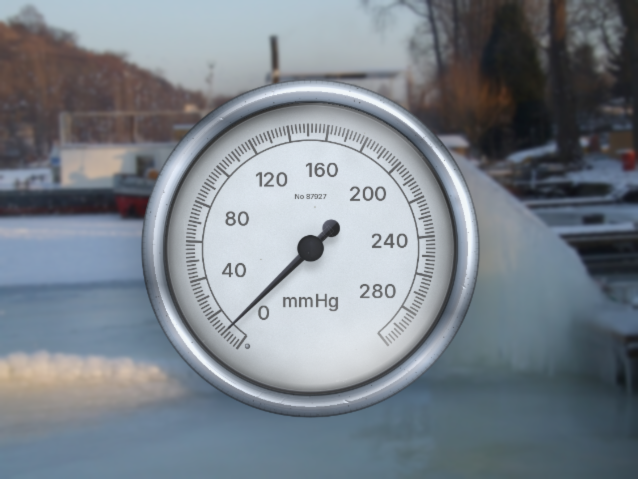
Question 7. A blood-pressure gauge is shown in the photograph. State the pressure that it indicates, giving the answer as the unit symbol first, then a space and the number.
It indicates mmHg 10
